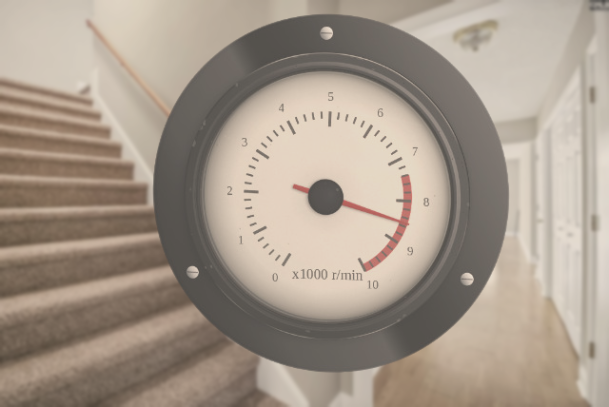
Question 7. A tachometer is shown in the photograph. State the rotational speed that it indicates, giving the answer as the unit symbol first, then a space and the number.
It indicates rpm 8500
